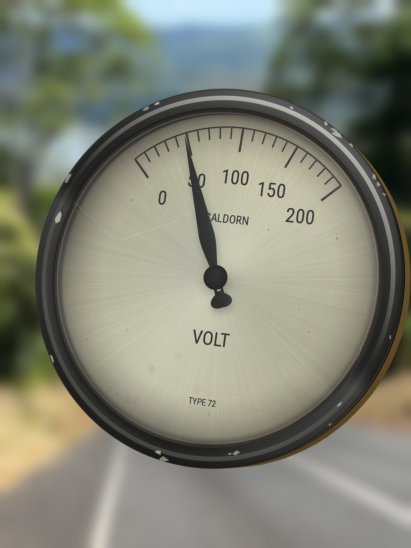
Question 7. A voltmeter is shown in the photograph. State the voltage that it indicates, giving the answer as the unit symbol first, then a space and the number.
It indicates V 50
